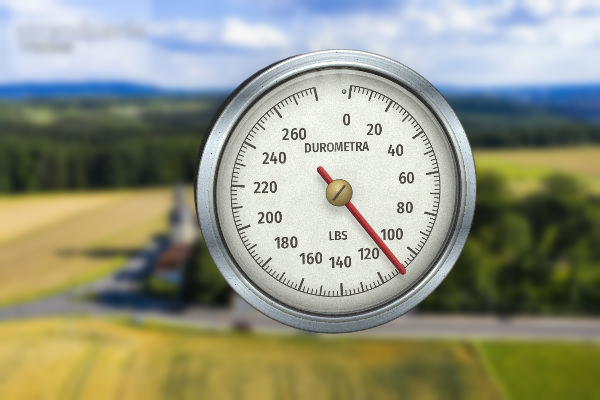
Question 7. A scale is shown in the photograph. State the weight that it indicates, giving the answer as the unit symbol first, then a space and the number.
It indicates lb 110
